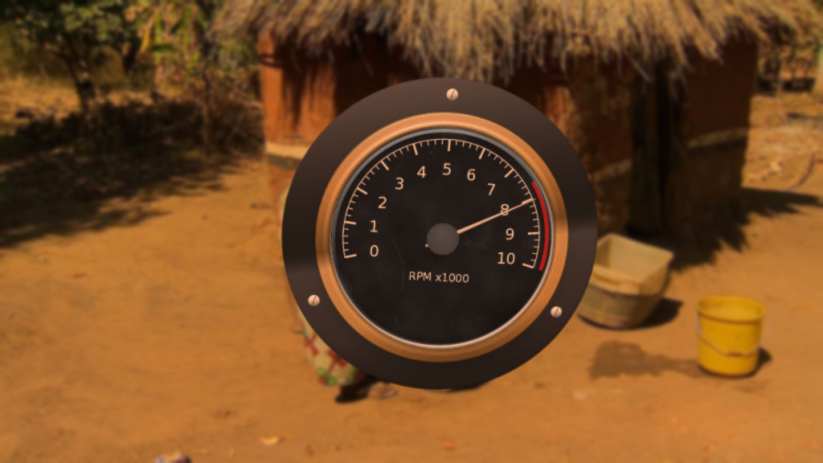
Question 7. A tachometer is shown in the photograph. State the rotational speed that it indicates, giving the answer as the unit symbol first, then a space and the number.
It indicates rpm 8000
